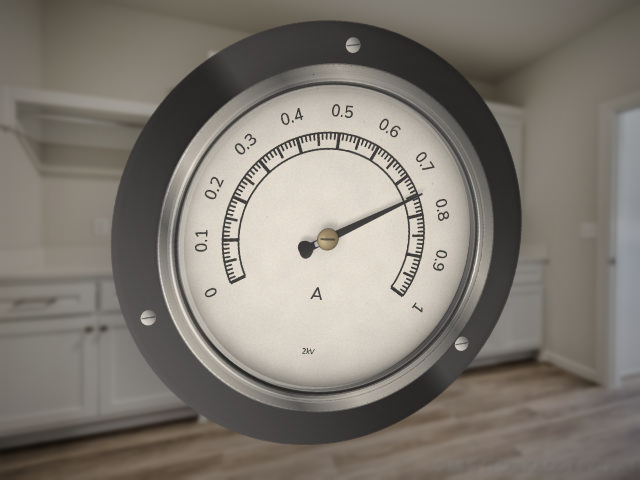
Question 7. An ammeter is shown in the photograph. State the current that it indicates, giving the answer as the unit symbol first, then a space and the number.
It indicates A 0.75
